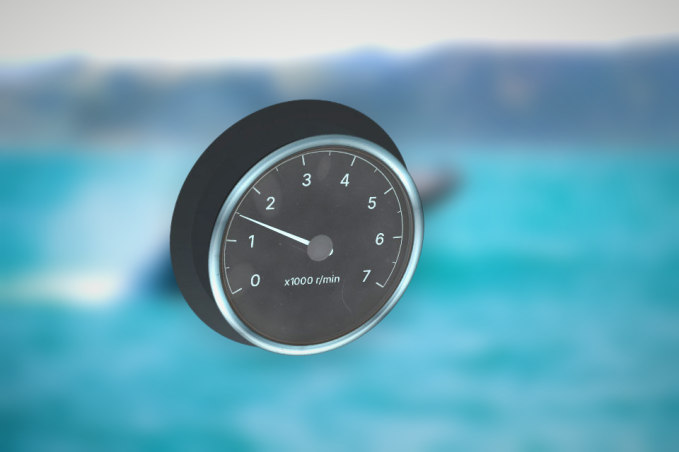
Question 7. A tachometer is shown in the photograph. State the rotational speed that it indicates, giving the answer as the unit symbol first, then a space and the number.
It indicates rpm 1500
